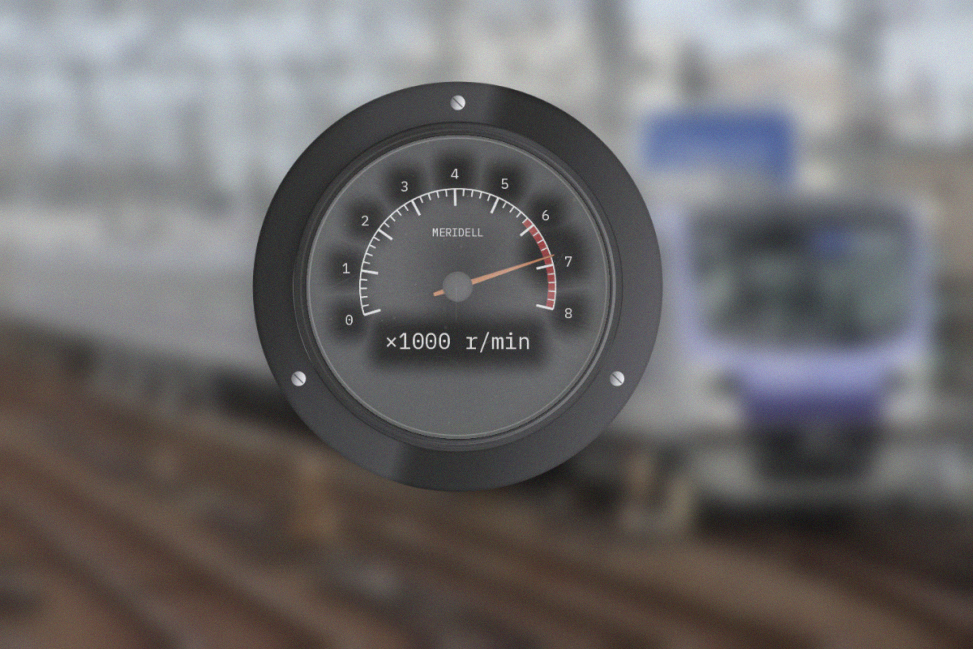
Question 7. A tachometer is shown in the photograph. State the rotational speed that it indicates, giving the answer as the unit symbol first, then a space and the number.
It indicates rpm 6800
